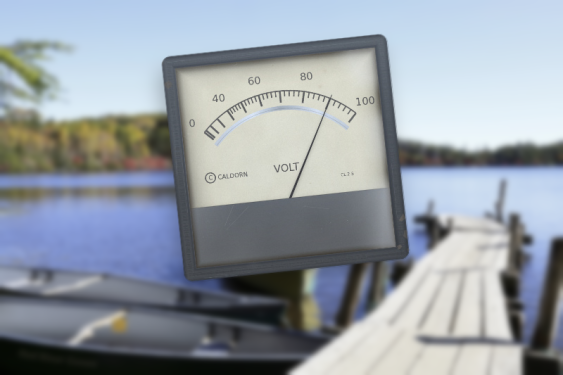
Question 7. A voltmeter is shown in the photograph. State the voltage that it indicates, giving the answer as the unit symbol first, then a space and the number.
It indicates V 90
